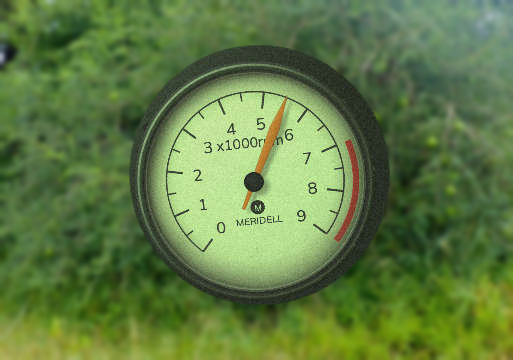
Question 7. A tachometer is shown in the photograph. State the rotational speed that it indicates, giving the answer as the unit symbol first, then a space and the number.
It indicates rpm 5500
